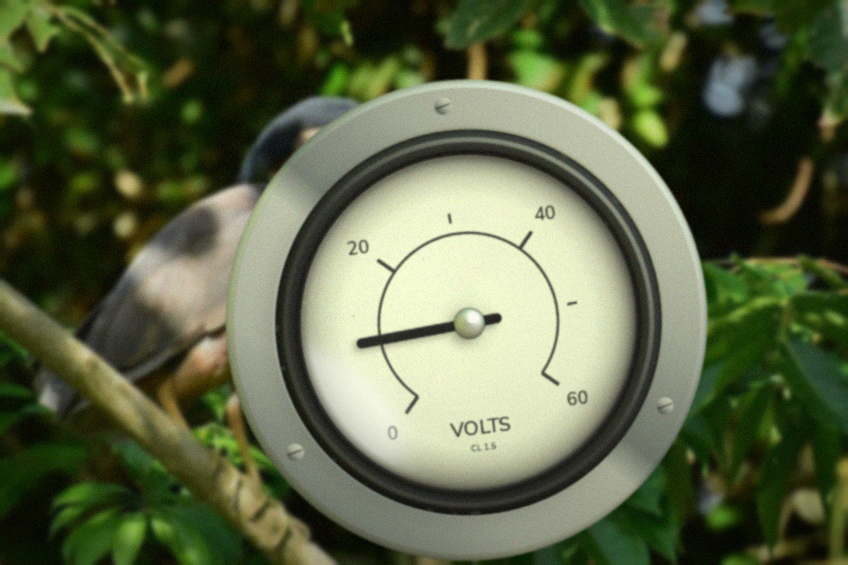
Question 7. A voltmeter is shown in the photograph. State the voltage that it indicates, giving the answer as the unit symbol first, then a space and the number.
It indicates V 10
